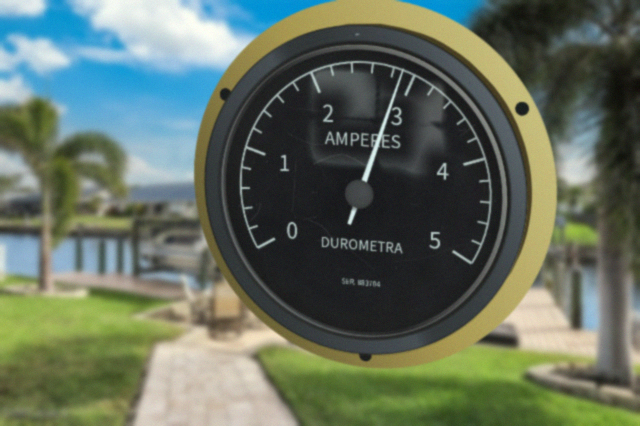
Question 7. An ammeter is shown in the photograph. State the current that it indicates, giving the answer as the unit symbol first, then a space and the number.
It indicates A 2.9
